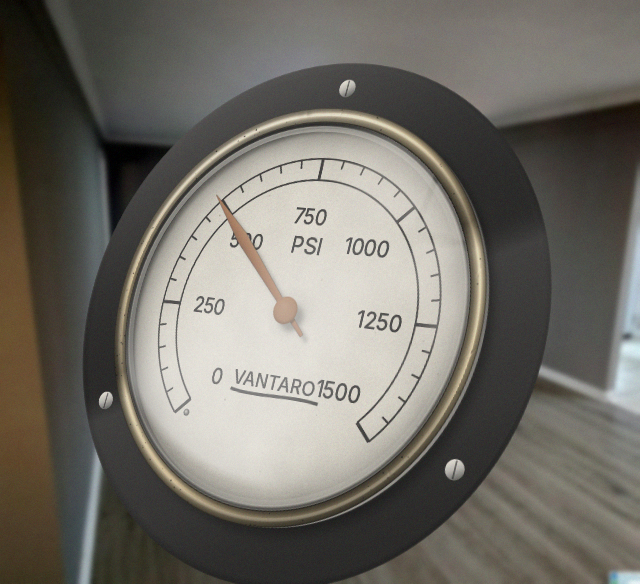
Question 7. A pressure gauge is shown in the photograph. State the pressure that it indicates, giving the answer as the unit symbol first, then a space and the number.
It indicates psi 500
